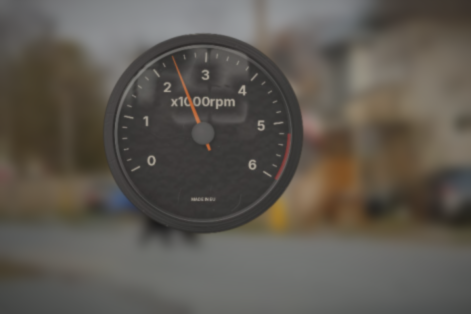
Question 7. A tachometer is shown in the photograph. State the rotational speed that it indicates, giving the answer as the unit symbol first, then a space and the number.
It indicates rpm 2400
